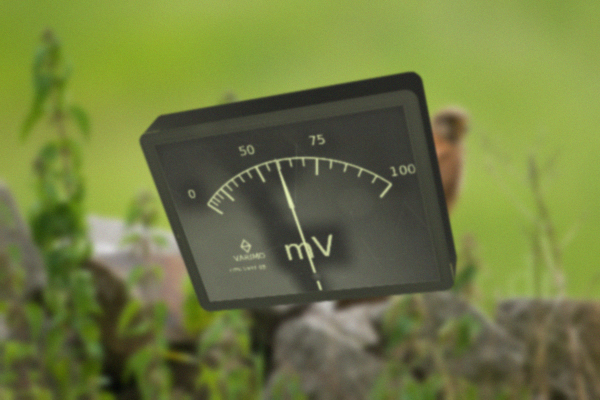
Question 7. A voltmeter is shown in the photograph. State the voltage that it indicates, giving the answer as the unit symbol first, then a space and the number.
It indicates mV 60
